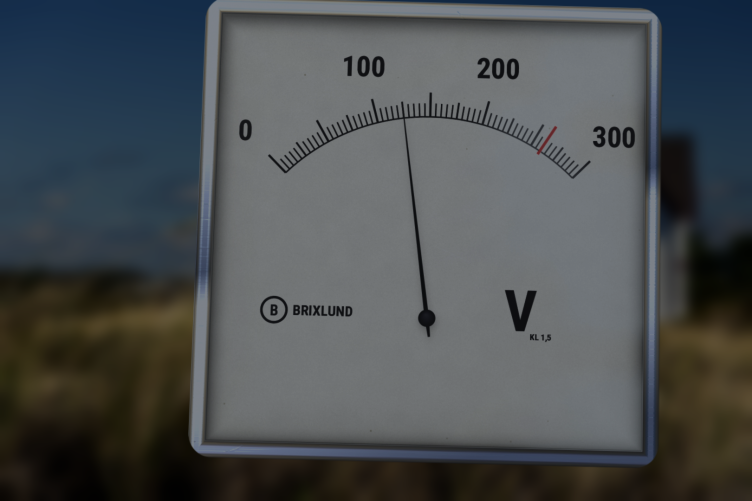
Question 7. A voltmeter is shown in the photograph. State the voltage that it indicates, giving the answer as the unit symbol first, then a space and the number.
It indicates V 125
